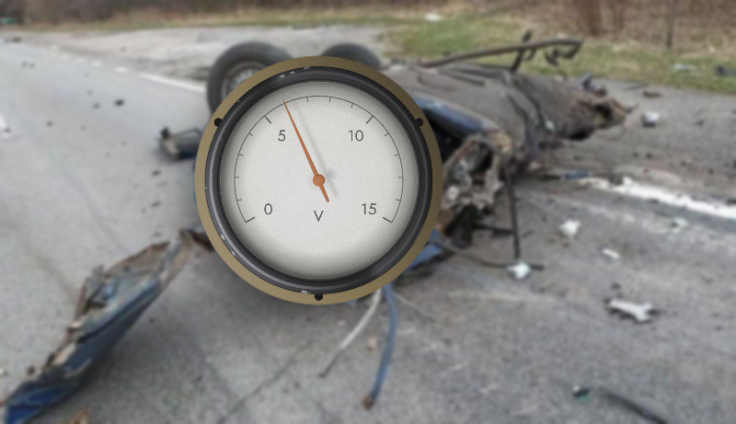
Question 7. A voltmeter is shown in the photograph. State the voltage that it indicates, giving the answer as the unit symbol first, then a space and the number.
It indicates V 6
